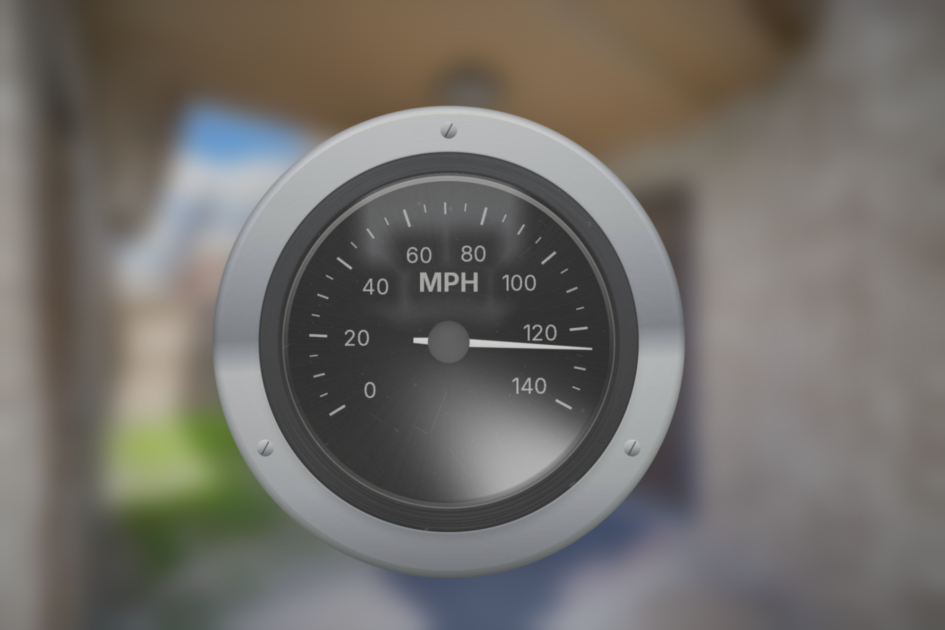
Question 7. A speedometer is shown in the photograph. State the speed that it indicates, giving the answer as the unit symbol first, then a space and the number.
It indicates mph 125
